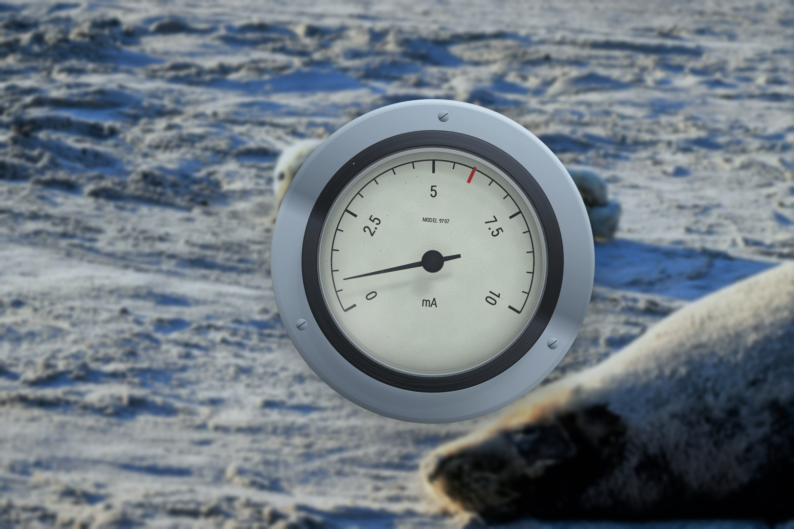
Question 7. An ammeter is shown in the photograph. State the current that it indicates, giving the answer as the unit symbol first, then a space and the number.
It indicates mA 0.75
